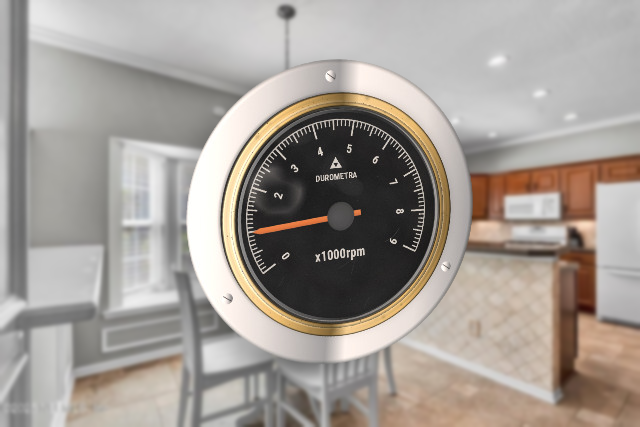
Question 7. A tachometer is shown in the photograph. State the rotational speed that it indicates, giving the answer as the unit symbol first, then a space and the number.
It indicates rpm 1000
